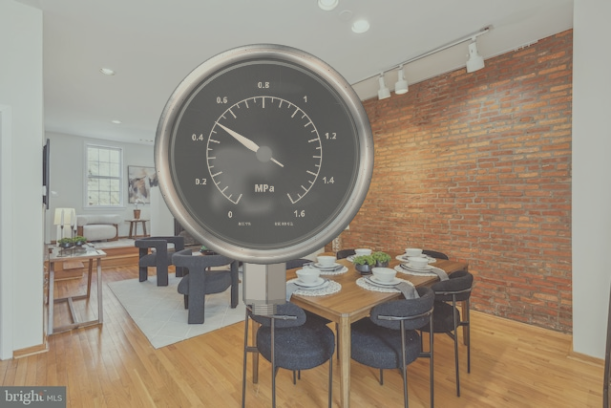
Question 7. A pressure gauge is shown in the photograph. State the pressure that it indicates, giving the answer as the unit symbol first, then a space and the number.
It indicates MPa 0.5
